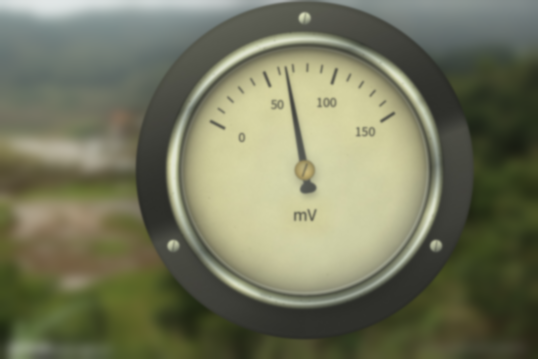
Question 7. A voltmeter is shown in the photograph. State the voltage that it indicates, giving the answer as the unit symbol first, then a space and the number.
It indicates mV 65
